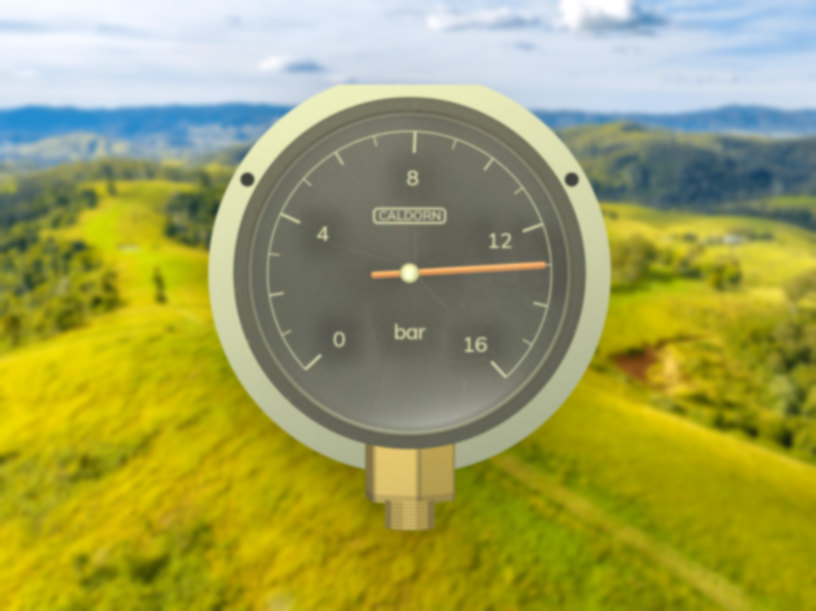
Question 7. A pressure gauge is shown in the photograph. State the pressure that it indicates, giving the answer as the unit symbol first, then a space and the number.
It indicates bar 13
